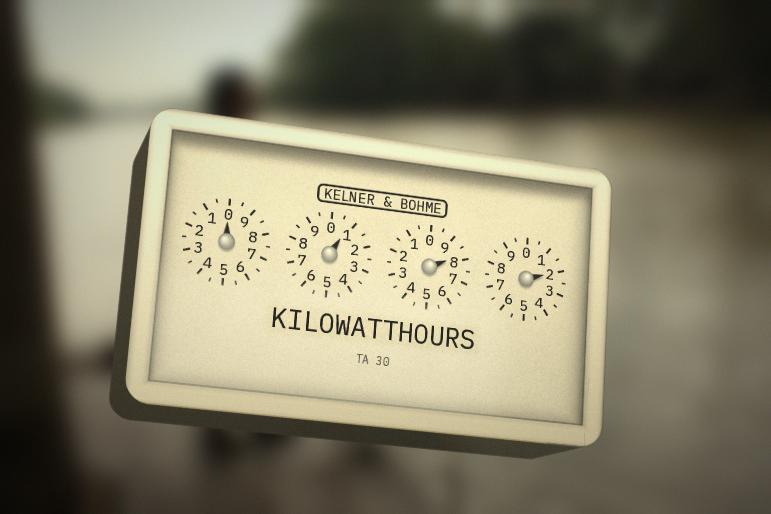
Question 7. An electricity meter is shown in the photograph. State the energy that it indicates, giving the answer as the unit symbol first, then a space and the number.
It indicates kWh 82
